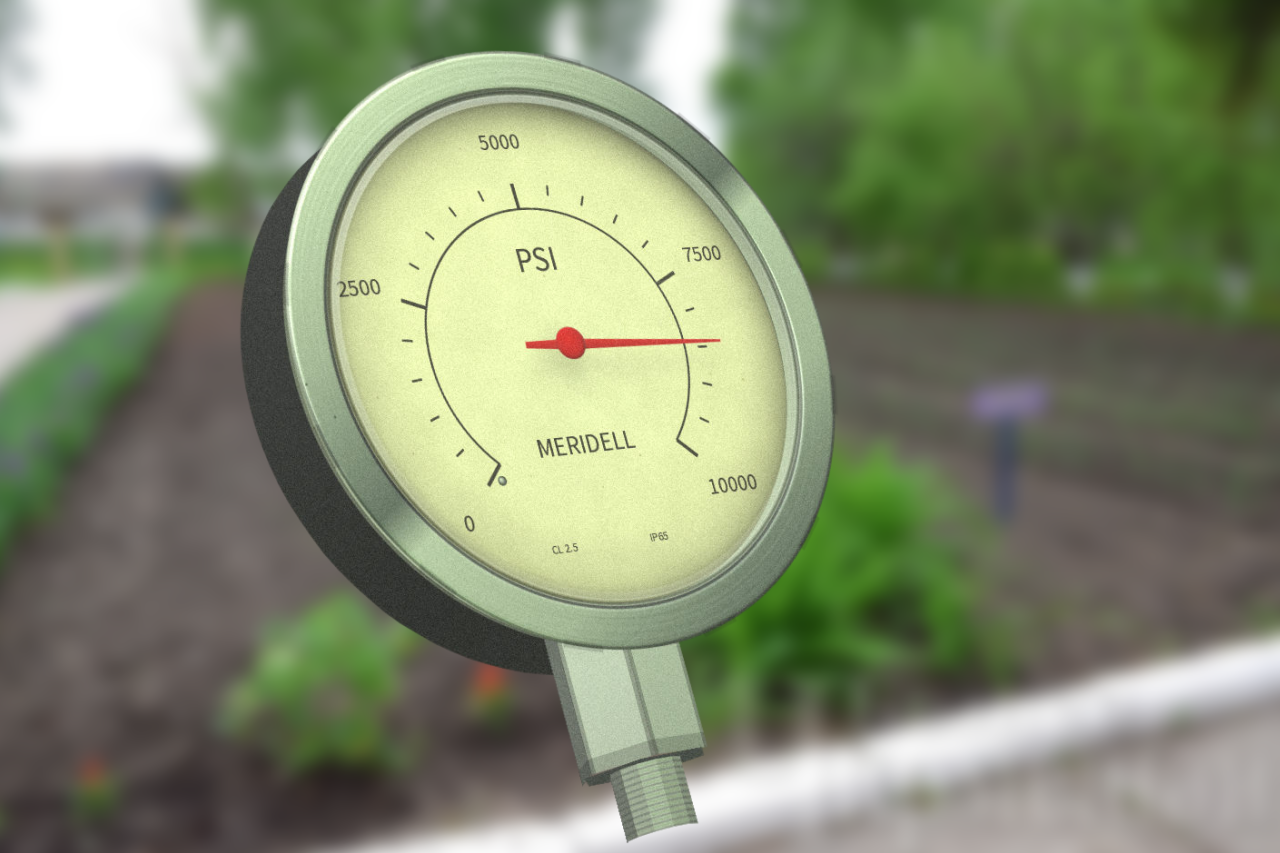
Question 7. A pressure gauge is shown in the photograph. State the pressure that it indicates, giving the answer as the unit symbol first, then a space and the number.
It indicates psi 8500
